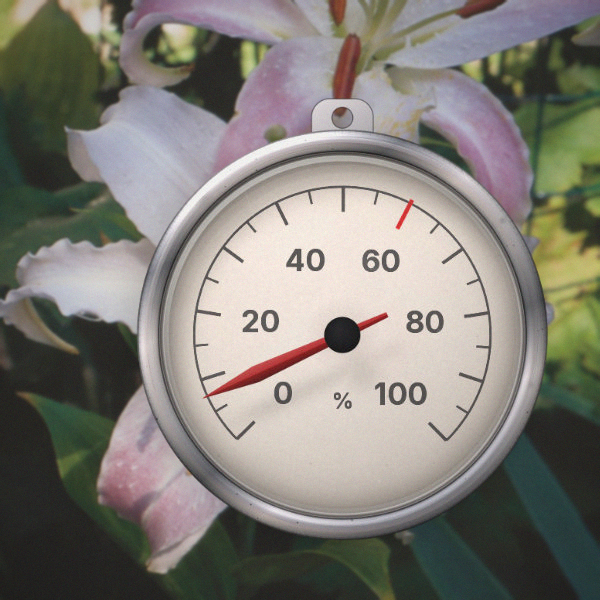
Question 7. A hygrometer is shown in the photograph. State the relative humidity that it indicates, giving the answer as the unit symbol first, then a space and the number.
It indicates % 7.5
